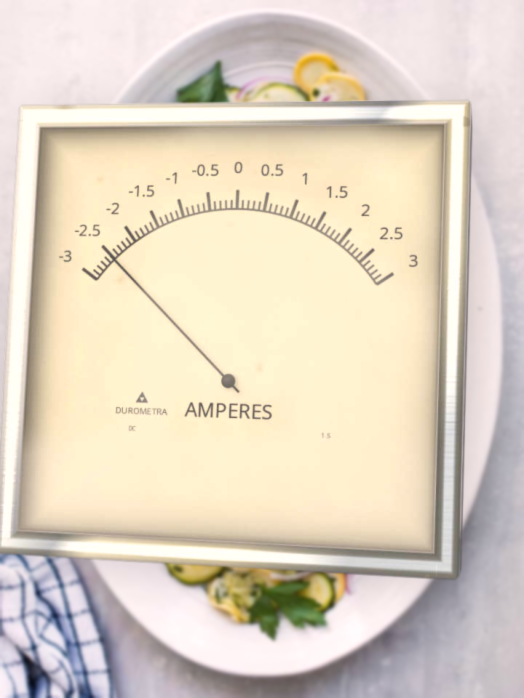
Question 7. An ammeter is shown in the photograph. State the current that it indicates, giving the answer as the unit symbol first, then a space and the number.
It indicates A -2.5
